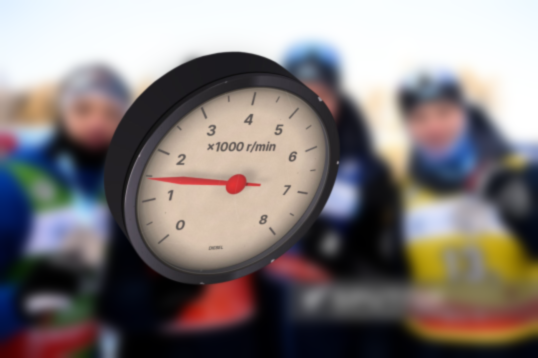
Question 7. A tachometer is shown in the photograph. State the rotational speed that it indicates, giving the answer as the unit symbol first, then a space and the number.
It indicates rpm 1500
